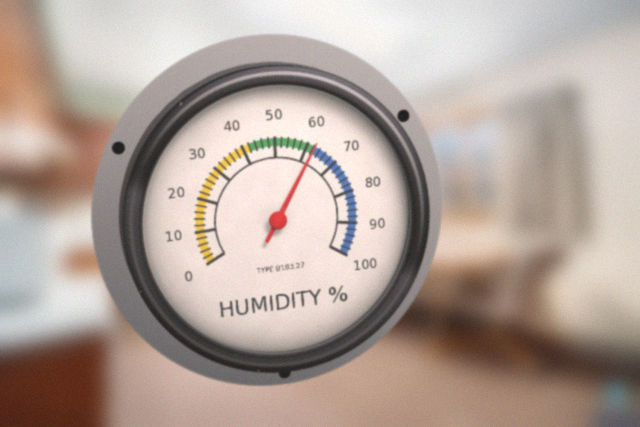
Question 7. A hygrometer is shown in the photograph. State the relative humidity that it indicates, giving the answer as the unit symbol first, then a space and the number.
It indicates % 62
